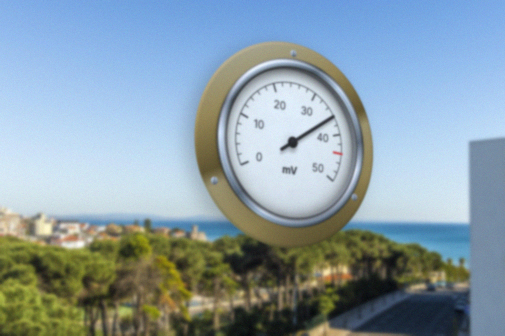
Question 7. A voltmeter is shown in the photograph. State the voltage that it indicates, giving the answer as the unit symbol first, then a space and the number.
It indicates mV 36
